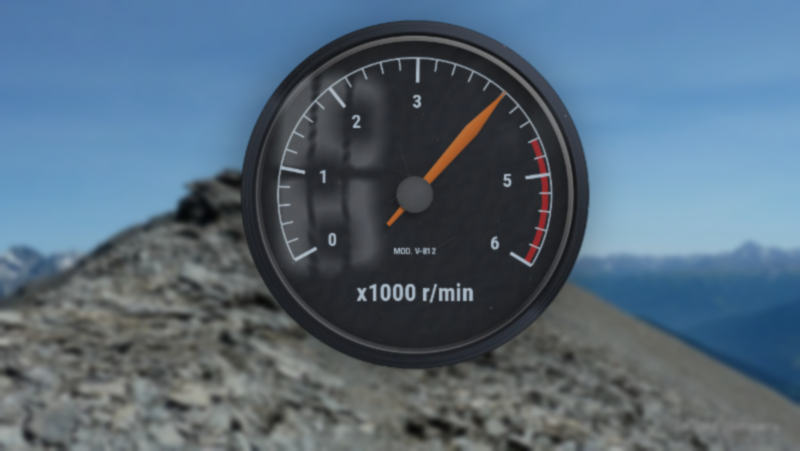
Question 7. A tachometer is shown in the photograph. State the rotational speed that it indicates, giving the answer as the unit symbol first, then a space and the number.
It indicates rpm 4000
